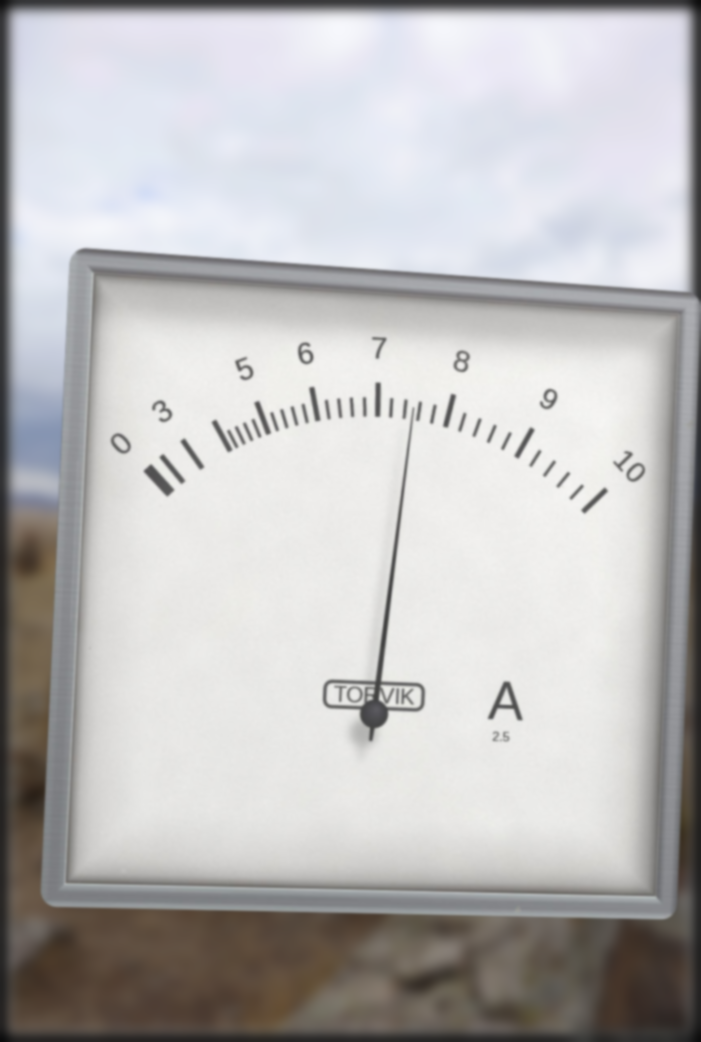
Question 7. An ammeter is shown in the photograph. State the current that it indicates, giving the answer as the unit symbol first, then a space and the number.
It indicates A 7.5
